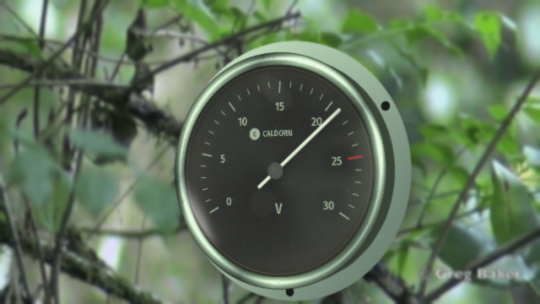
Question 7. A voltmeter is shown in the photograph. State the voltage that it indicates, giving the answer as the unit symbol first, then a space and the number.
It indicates V 21
